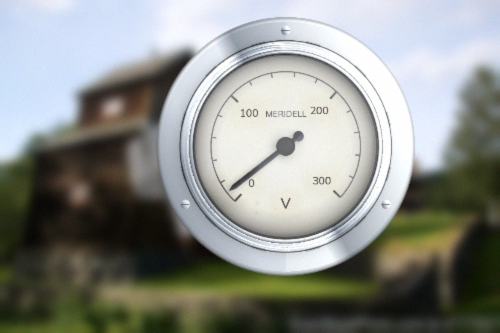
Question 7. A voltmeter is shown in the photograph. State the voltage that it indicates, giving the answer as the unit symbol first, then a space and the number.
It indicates V 10
